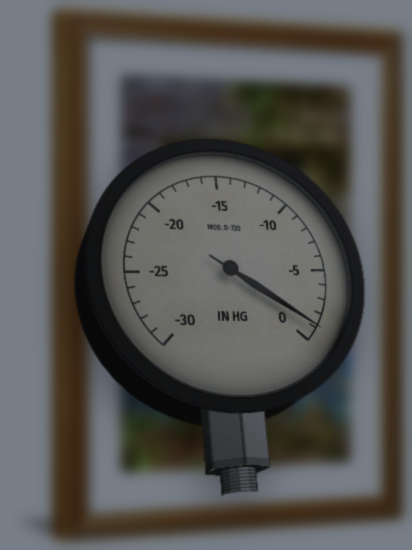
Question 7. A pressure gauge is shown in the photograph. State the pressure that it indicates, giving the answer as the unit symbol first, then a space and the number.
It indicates inHg -1
